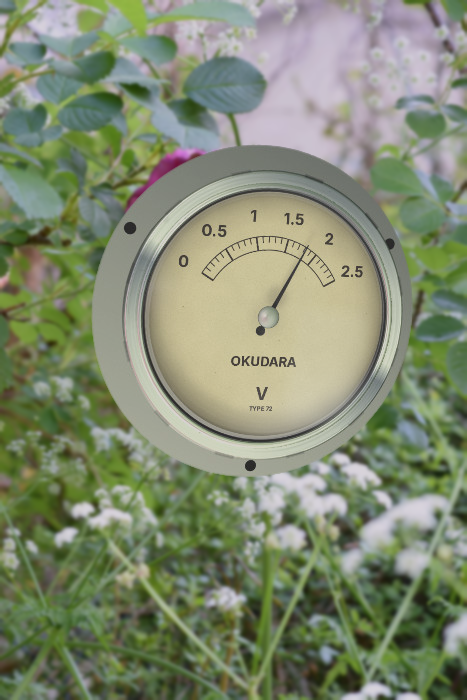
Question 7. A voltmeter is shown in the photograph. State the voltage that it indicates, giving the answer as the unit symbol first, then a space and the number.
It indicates V 1.8
